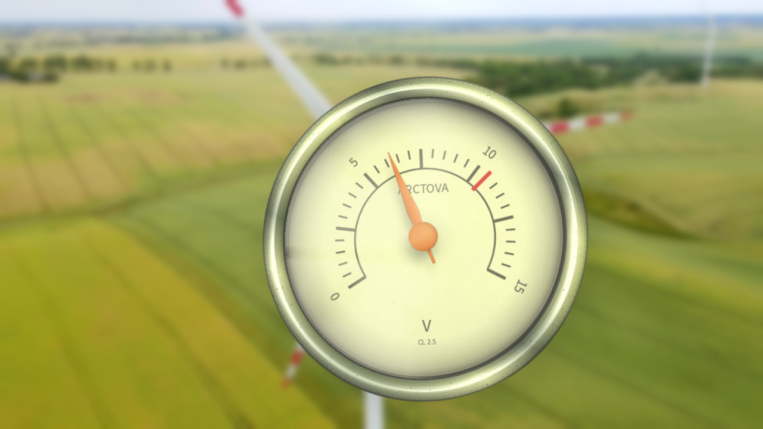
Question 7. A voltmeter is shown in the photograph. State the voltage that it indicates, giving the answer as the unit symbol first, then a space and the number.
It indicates V 6.25
